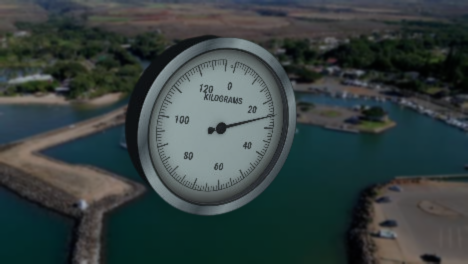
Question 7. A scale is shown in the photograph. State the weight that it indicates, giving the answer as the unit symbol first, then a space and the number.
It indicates kg 25
